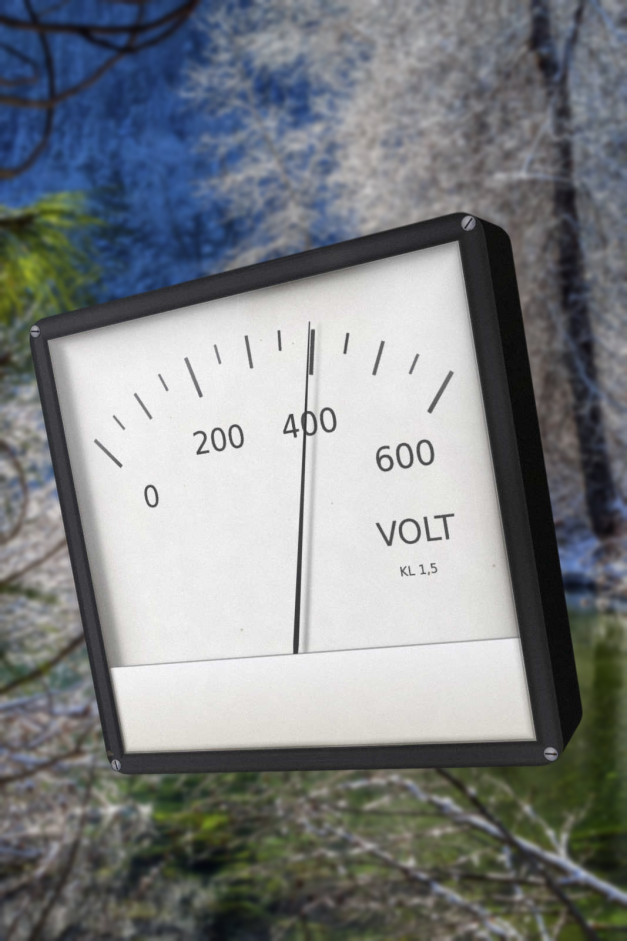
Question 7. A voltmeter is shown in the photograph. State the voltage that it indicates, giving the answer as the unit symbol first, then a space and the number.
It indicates V 400
